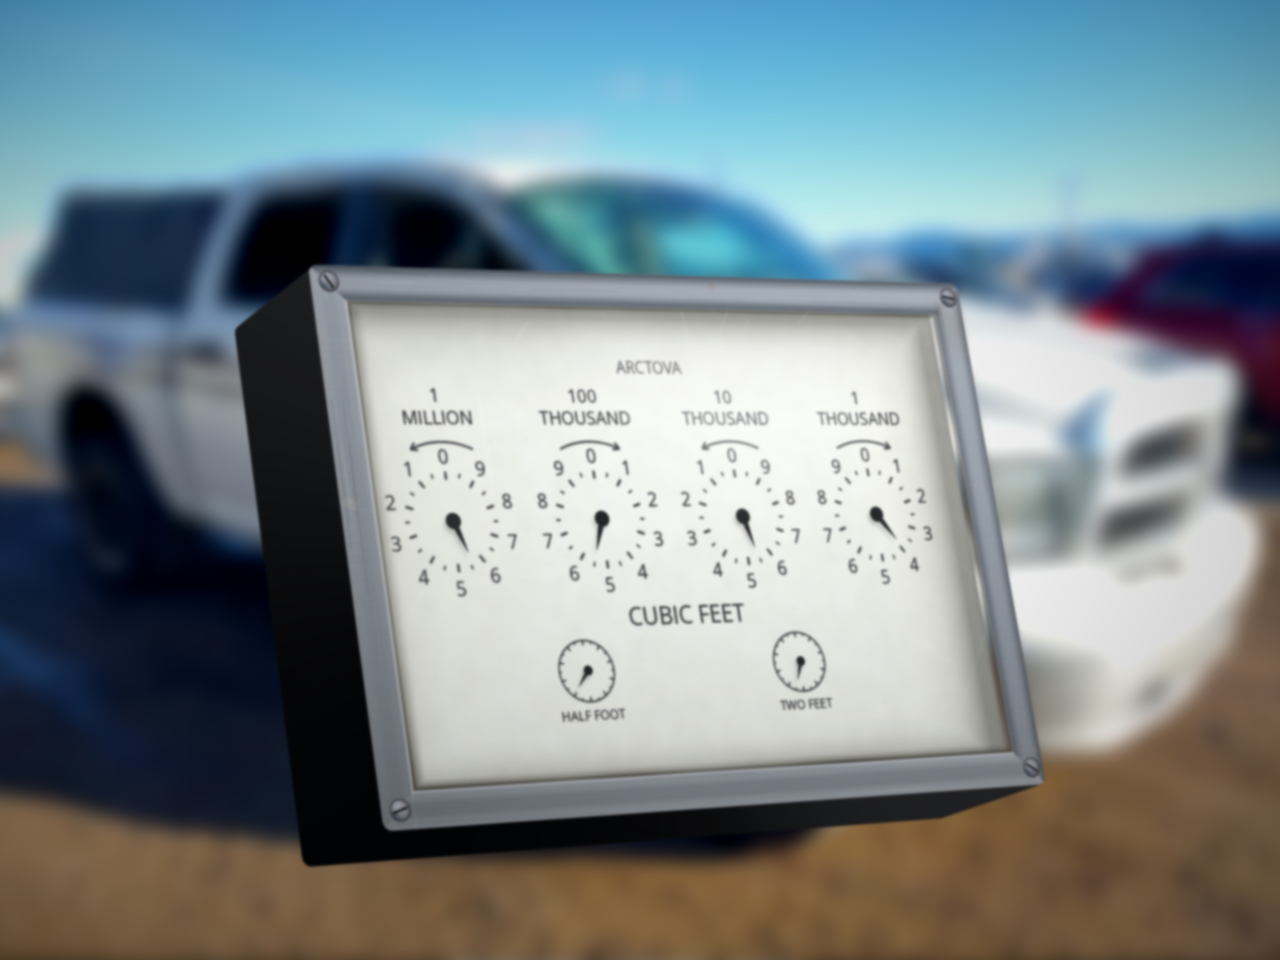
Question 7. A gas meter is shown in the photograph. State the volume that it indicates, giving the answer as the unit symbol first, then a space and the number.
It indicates ft³ 555400
